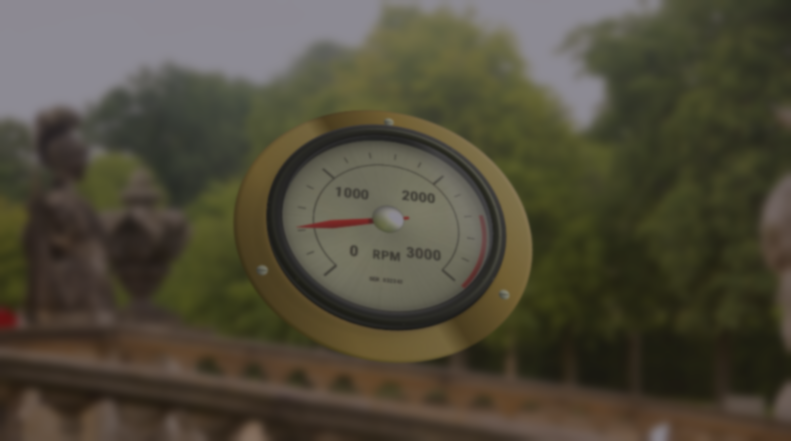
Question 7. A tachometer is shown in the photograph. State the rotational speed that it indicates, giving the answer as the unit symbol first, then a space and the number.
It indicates rpm 400
